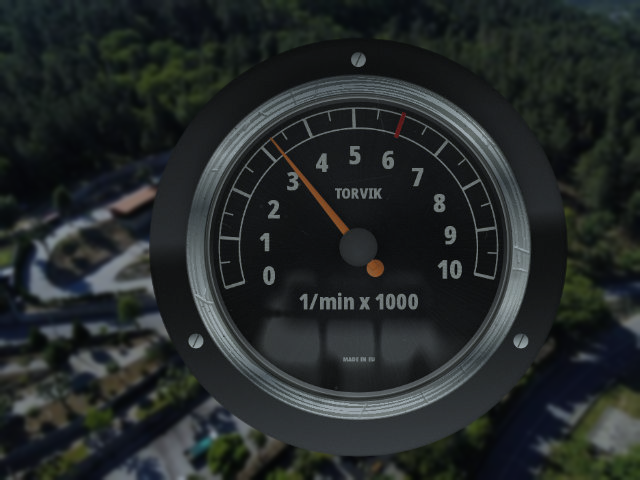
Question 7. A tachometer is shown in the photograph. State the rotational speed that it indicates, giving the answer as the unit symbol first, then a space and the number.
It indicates rpm 3250
